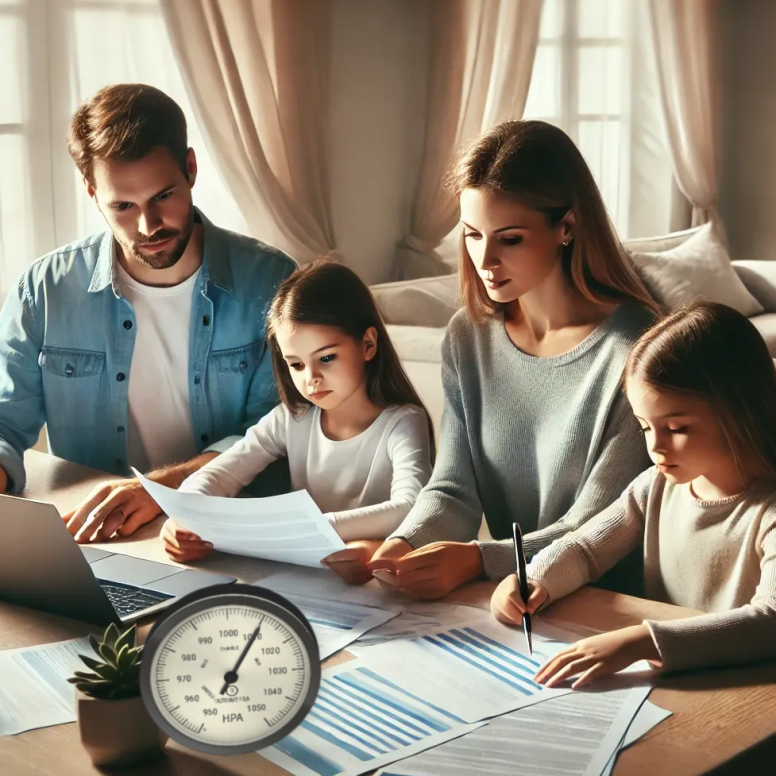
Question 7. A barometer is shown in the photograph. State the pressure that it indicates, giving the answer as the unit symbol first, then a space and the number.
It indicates hPa 1010
